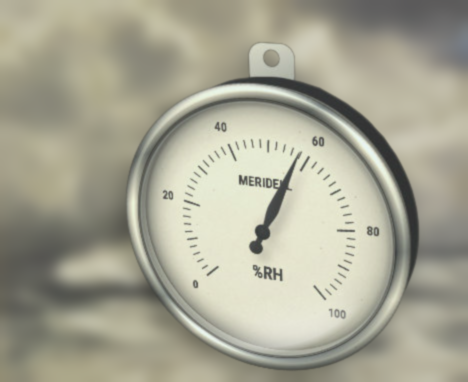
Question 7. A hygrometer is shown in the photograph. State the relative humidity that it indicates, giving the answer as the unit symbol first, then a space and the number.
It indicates % 58
